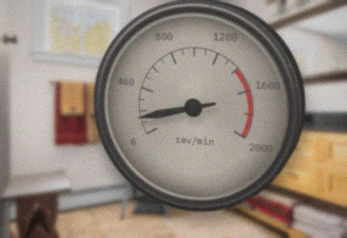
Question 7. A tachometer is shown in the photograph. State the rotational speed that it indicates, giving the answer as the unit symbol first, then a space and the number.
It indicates rpm 150
